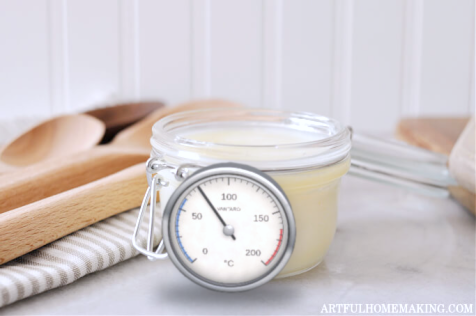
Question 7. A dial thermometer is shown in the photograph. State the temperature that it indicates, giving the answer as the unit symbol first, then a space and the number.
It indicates °C 75
